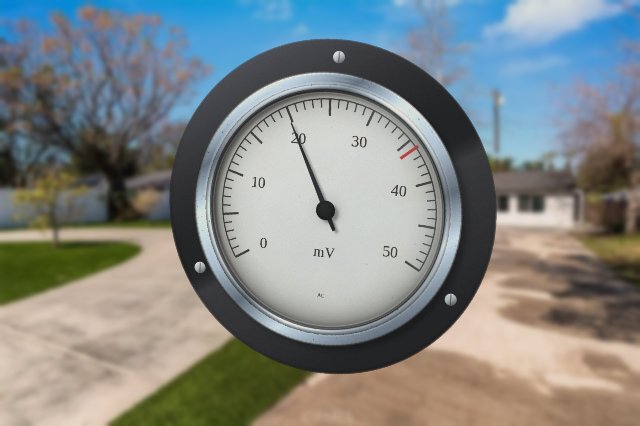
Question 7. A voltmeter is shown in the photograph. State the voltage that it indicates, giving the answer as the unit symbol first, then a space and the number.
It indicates mV 20
